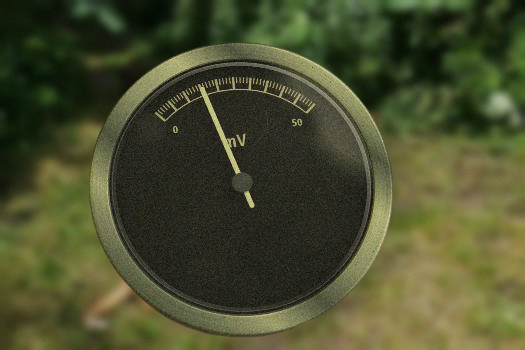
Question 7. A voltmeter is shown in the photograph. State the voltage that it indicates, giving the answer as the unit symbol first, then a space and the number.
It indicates mV 15
